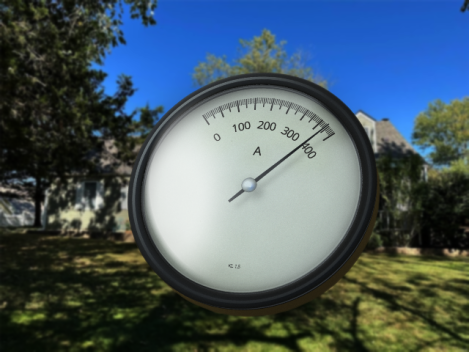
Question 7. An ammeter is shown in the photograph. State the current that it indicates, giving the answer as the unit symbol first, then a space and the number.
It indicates A 375
